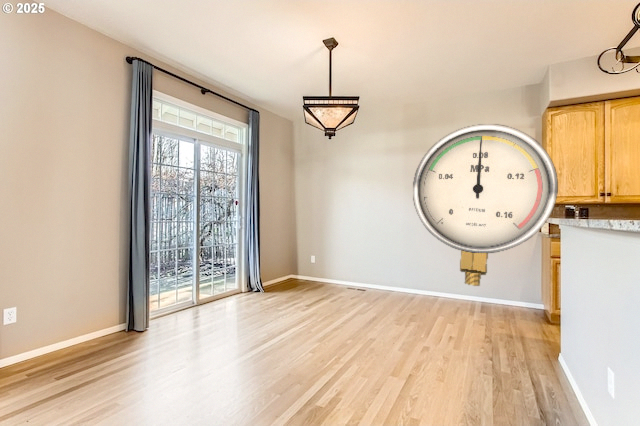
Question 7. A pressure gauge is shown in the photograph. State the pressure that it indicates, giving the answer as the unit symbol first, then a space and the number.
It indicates MPa 0.08
